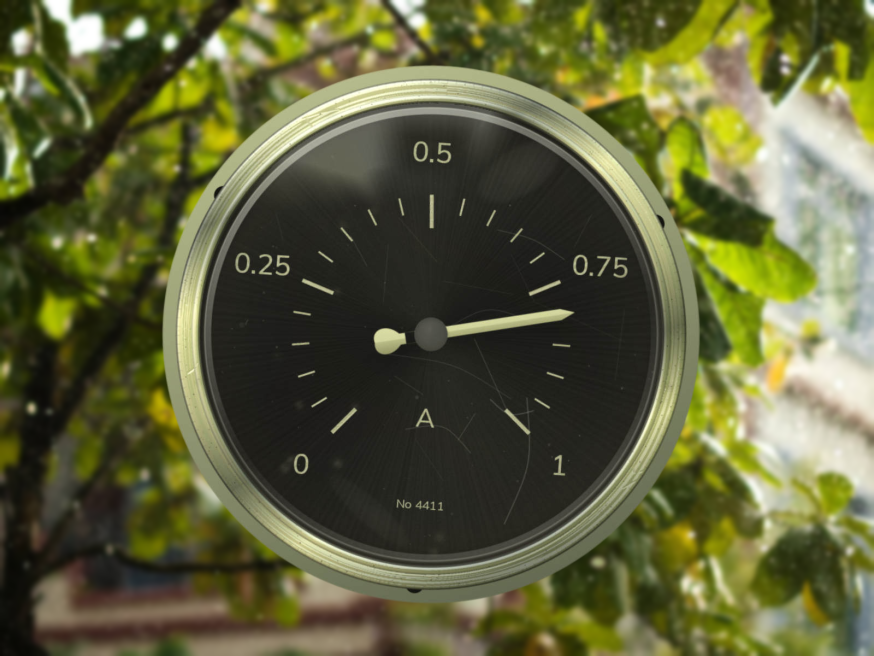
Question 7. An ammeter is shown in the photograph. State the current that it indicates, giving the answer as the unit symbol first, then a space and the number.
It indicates A 0.8
